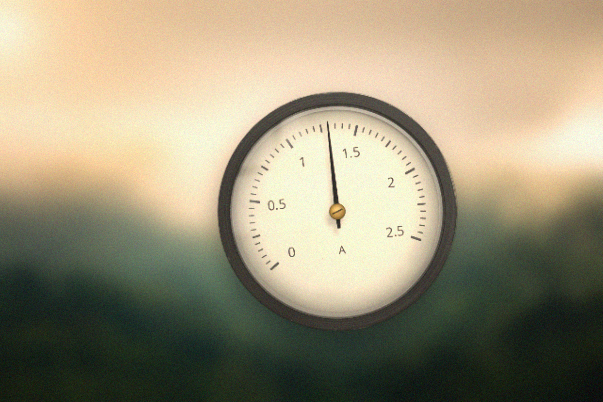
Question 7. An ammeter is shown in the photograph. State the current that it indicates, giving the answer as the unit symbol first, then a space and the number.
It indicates A 1.3
